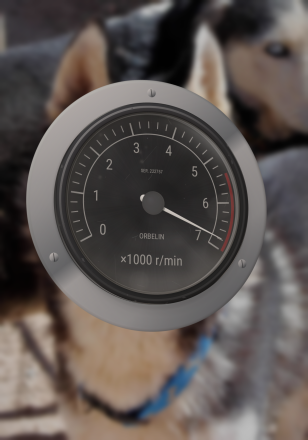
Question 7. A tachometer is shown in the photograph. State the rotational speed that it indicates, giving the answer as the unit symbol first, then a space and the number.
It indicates rpm 6800
